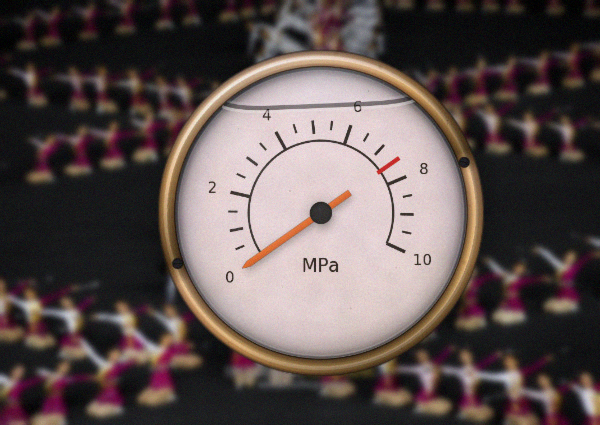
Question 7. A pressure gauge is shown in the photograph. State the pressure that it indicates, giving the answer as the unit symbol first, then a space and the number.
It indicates MPa 0
